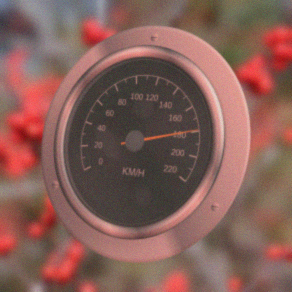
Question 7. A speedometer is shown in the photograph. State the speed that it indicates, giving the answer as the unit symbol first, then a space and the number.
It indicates km/h 180
